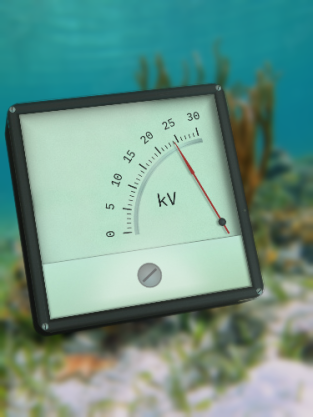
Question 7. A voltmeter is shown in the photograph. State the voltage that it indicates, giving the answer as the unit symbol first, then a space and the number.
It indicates kV 24
